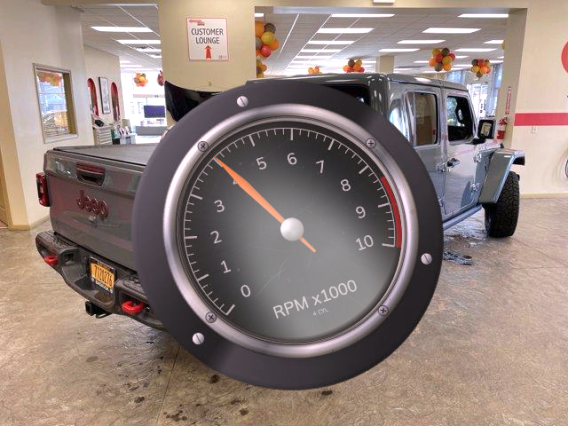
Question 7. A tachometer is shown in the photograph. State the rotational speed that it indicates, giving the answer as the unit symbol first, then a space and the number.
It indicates rpm 4000
